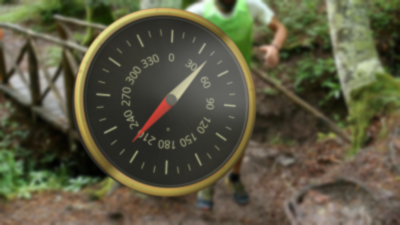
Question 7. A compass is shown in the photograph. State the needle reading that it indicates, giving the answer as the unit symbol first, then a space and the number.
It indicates ° 220
